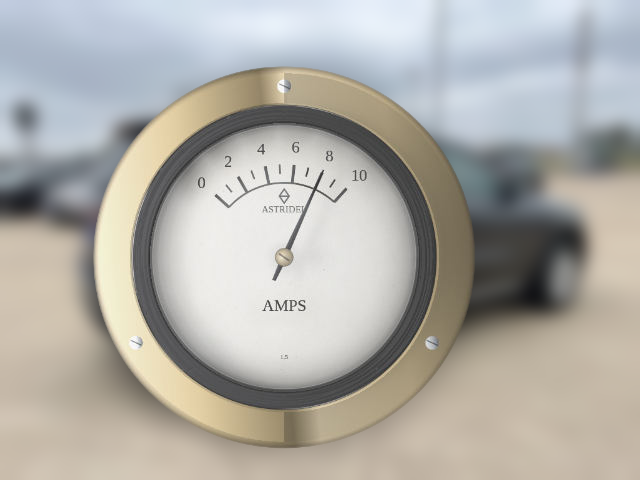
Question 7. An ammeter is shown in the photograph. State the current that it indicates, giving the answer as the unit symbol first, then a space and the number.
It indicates A 8
